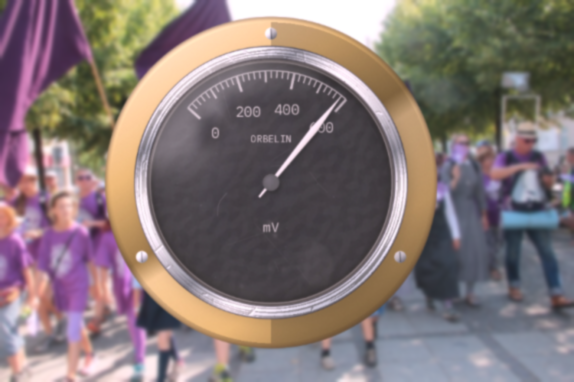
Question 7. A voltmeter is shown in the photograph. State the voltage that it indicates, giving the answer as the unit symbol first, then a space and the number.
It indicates mV 580
